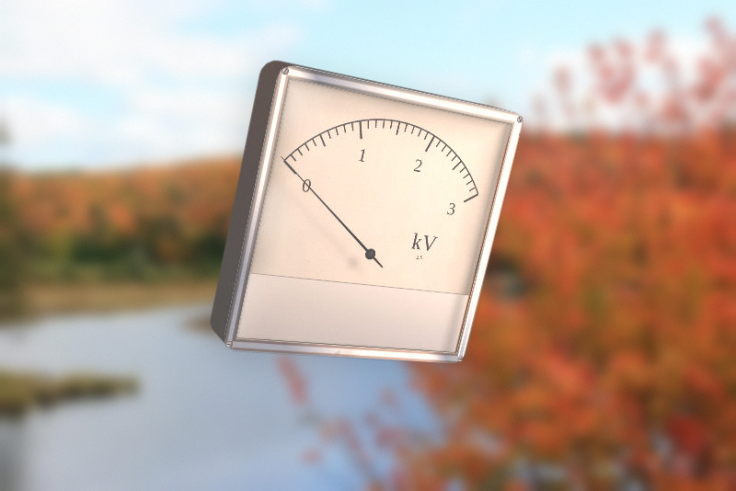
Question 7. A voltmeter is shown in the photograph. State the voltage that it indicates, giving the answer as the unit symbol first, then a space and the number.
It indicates kV 0
